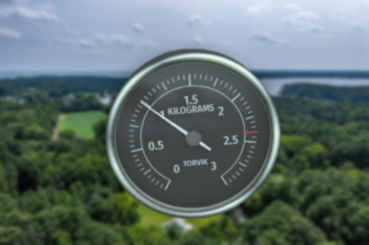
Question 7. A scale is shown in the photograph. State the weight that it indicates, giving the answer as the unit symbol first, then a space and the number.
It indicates kg 1
